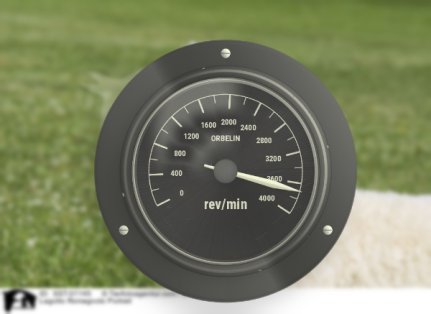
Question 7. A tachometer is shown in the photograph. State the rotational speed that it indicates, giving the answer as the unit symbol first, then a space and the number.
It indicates rpm 3700
